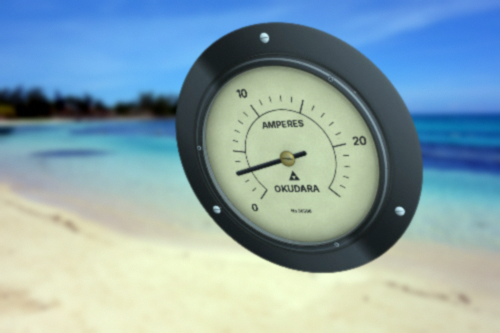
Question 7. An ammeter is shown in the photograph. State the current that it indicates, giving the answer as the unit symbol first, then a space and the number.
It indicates A 3
